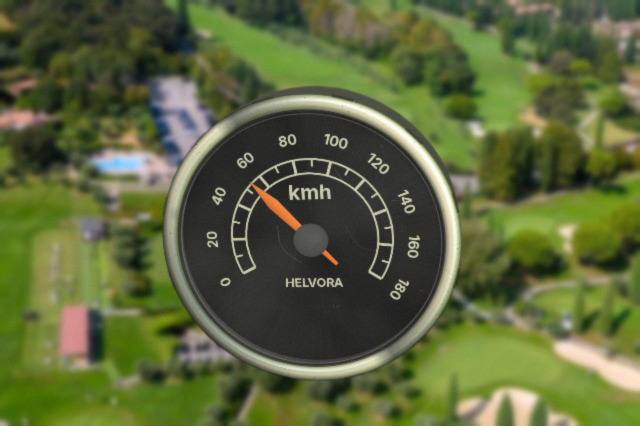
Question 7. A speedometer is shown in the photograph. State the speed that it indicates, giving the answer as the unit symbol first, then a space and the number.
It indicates km/h 55
